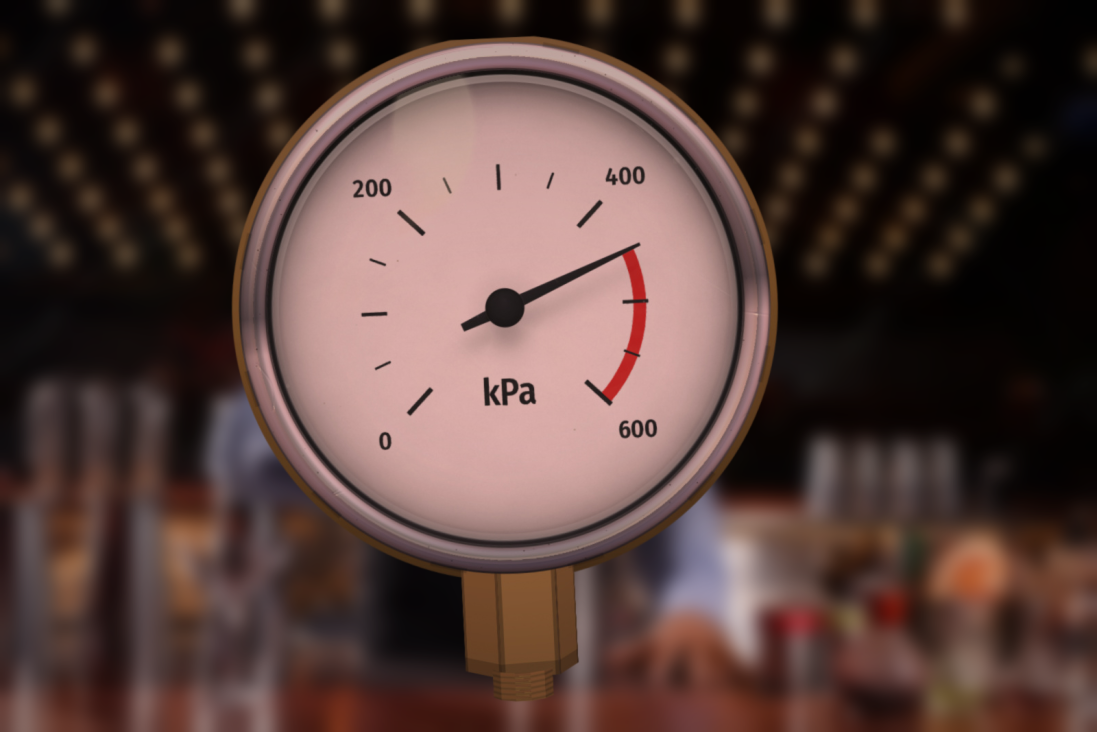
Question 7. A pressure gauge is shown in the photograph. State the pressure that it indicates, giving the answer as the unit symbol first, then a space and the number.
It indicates kPa 450
